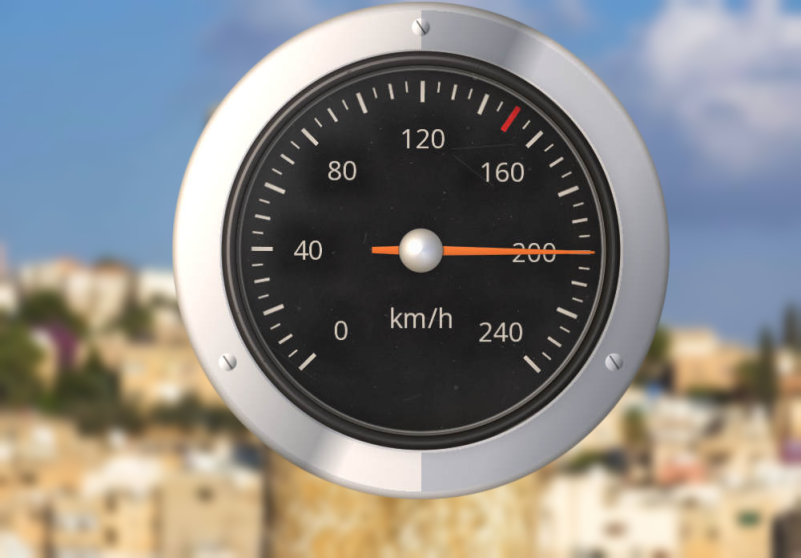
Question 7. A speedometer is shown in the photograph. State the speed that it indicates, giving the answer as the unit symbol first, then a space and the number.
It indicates km/h 200
